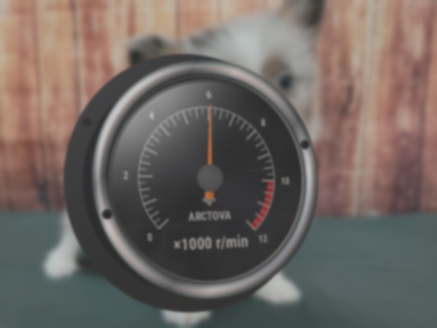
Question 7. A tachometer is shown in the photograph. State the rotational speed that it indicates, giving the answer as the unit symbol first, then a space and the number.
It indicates rpm 6000
